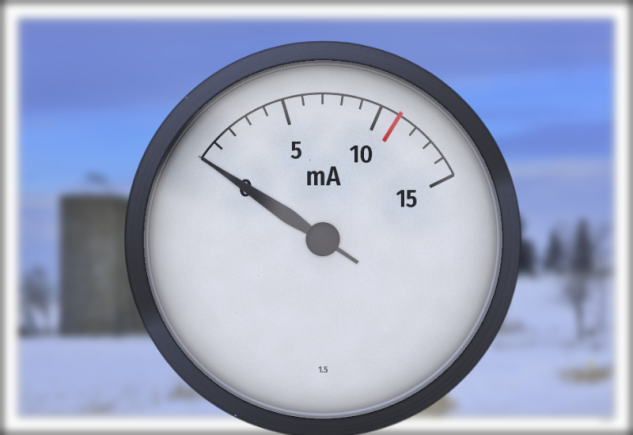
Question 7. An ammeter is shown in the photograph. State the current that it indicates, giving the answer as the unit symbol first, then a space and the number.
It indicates mA 0
